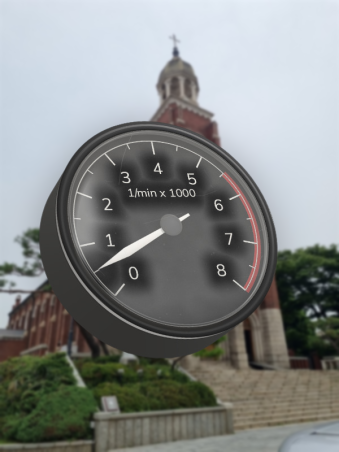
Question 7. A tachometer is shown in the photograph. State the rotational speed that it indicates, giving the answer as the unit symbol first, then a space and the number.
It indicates rpm 500
